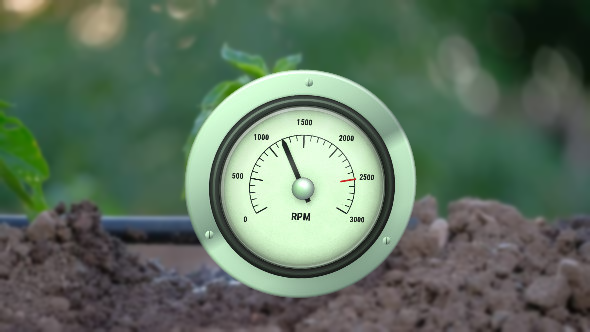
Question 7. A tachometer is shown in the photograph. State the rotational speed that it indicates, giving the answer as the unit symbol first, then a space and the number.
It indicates rpm 1200
